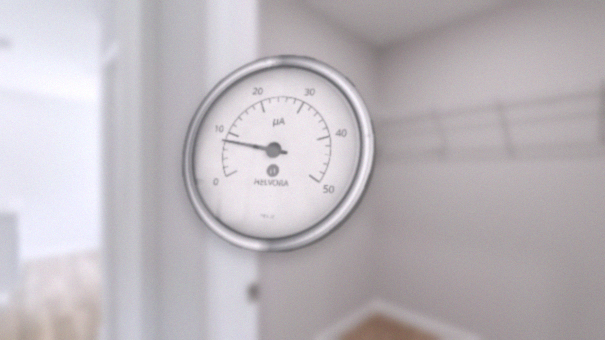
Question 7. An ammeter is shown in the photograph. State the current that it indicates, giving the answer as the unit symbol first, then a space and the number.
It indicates µA 8
